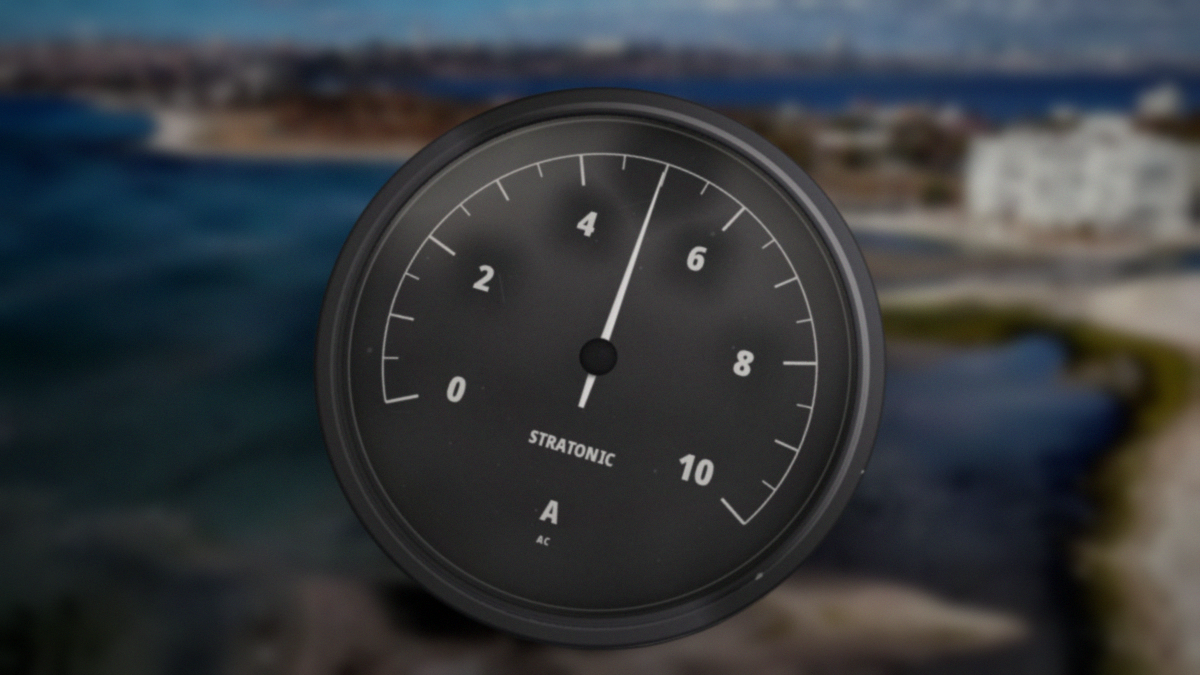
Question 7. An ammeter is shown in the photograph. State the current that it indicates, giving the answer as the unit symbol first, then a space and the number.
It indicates A 5
